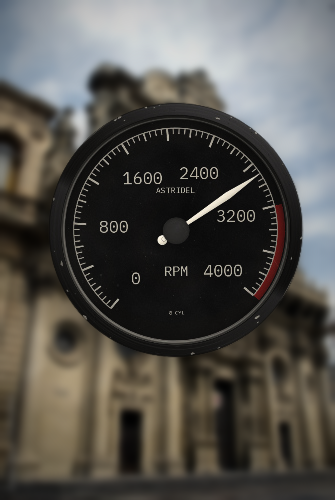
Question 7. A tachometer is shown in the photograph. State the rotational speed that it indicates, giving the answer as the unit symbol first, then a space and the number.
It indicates rpm 2900
